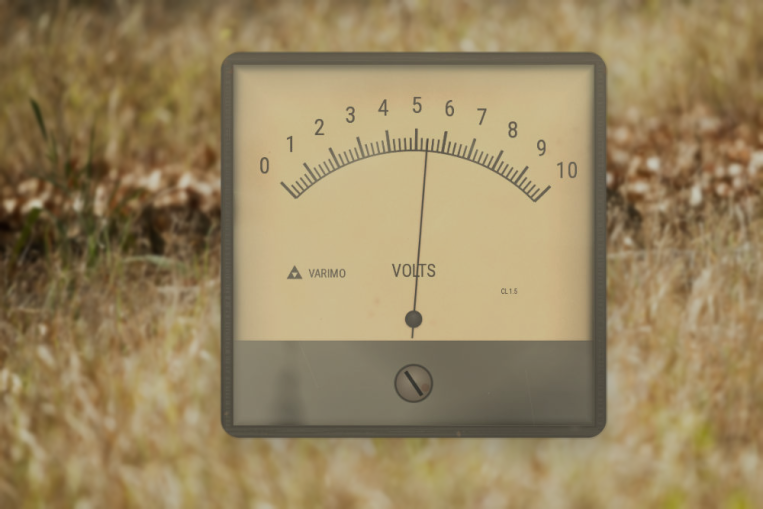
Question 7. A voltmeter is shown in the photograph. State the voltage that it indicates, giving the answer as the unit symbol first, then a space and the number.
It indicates V 5.4
